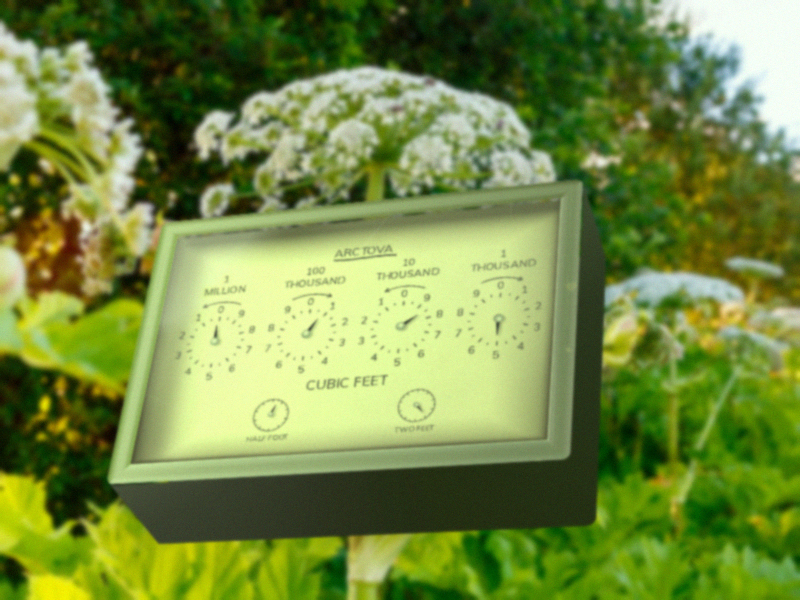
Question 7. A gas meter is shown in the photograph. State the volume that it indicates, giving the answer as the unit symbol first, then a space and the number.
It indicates ft³ 8500
